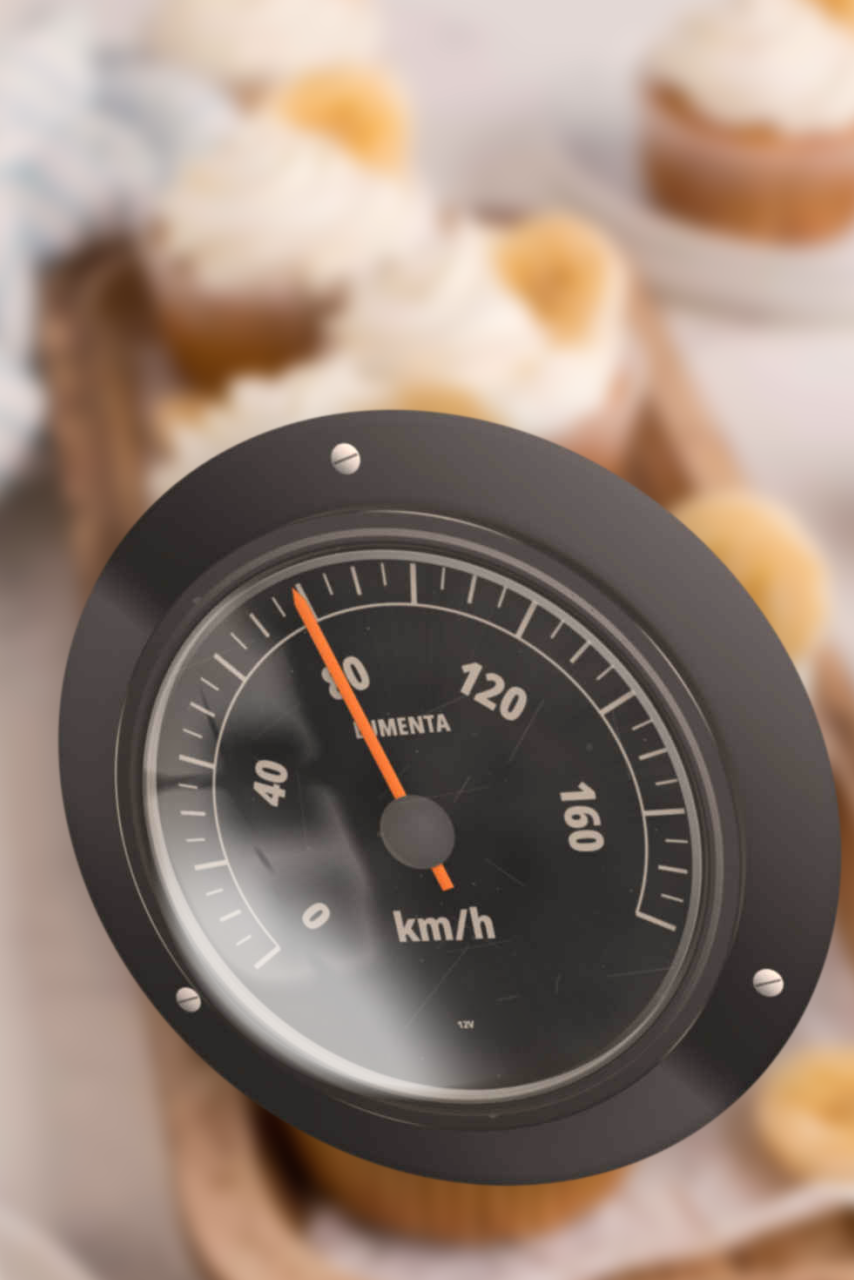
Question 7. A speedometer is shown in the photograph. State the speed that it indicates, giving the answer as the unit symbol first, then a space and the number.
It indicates km/h 80
